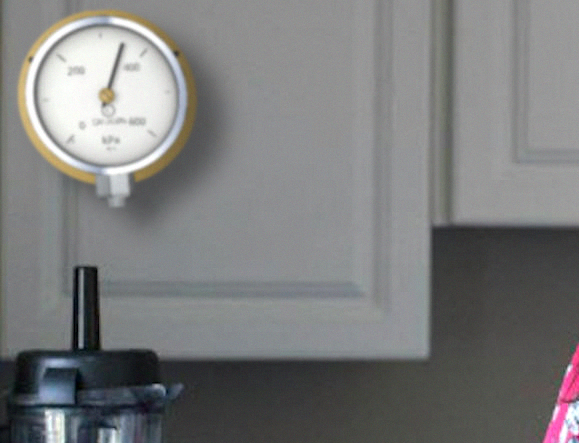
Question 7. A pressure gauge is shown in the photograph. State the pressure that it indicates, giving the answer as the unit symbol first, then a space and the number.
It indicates kPa 350
